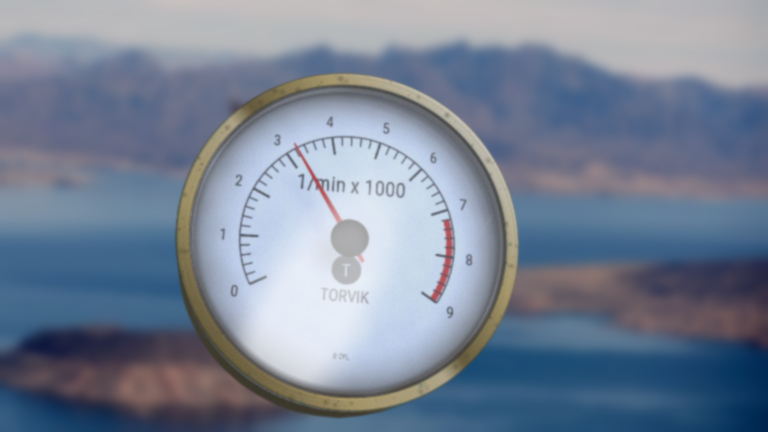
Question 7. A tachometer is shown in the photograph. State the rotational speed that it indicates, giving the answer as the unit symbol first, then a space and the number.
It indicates rpm 3200
